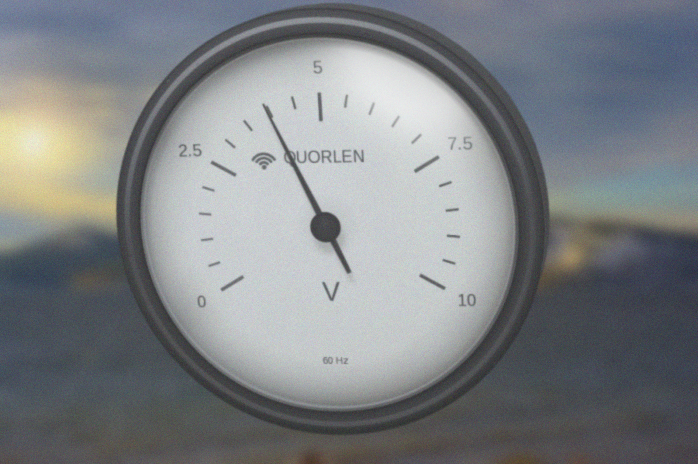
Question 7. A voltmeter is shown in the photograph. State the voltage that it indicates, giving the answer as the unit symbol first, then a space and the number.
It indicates V 4
